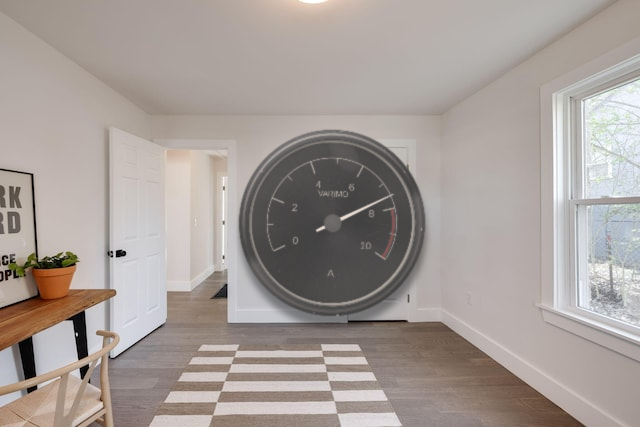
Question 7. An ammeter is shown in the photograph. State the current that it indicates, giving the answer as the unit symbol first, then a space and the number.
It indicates A 7.5
